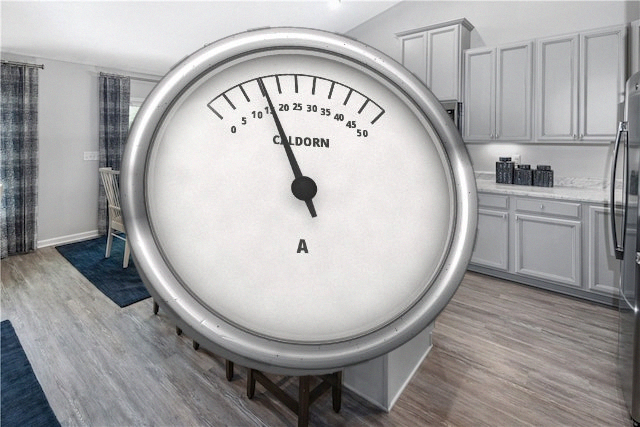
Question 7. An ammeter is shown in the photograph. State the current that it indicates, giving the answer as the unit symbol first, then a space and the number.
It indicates A 15
